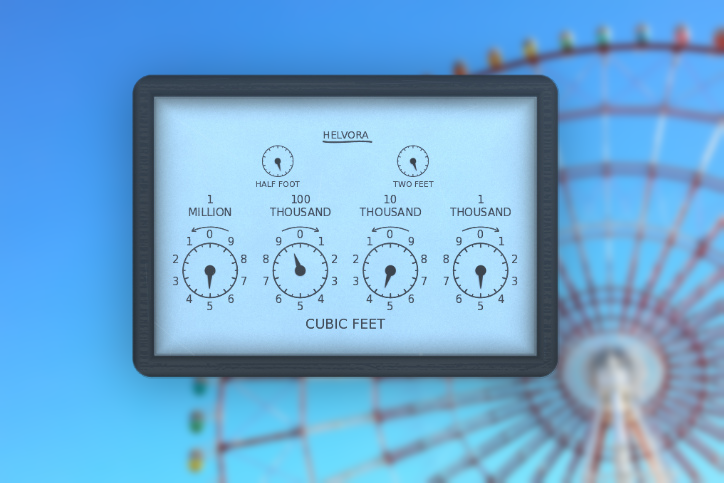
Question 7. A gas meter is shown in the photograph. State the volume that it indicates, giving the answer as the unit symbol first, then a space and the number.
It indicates ft³ 494500
